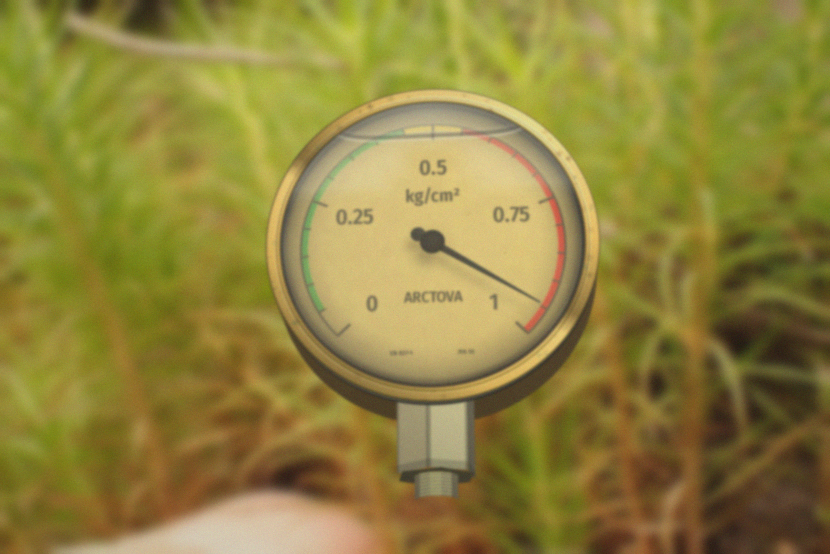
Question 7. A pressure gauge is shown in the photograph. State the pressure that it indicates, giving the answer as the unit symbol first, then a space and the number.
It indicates kg/cm² 0.95
